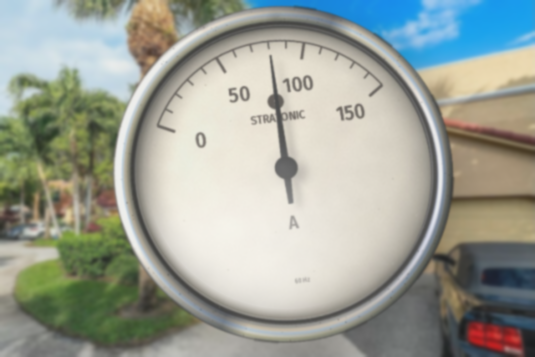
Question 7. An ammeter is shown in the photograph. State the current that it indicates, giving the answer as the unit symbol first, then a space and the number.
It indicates A 80
